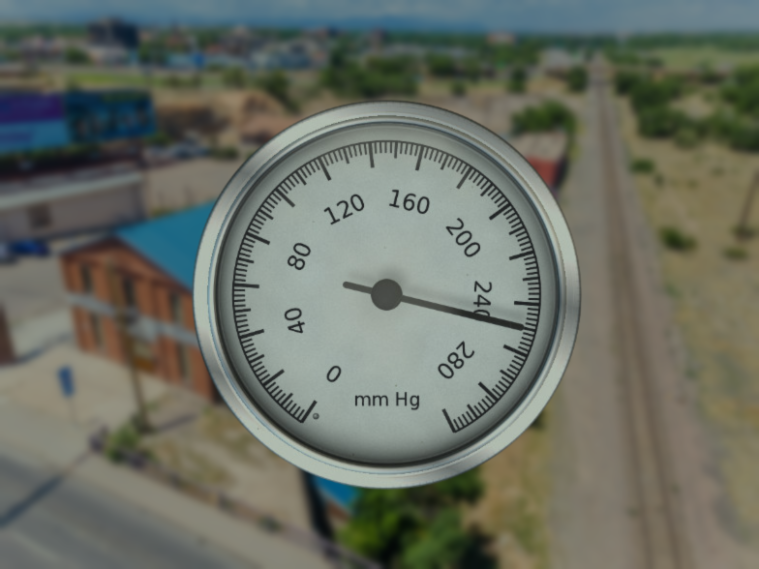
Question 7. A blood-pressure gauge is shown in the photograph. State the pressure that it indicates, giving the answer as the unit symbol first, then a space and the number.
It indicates mmHg 250
